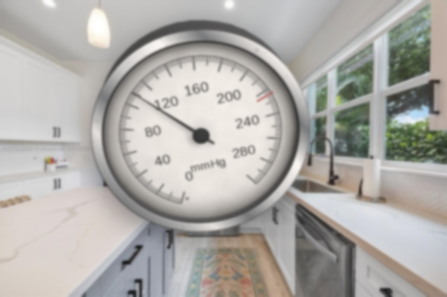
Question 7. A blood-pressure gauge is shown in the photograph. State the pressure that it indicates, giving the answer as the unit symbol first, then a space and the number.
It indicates mmHg 110
